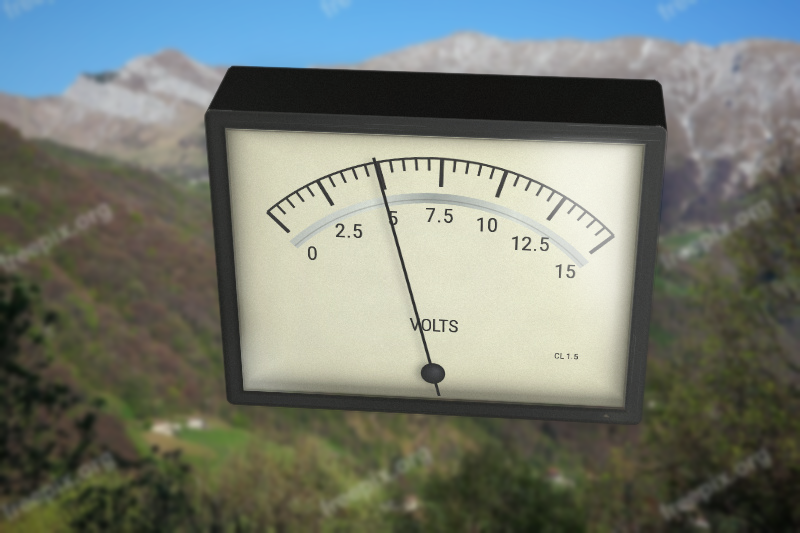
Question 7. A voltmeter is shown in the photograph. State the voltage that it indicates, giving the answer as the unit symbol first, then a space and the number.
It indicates V 5
